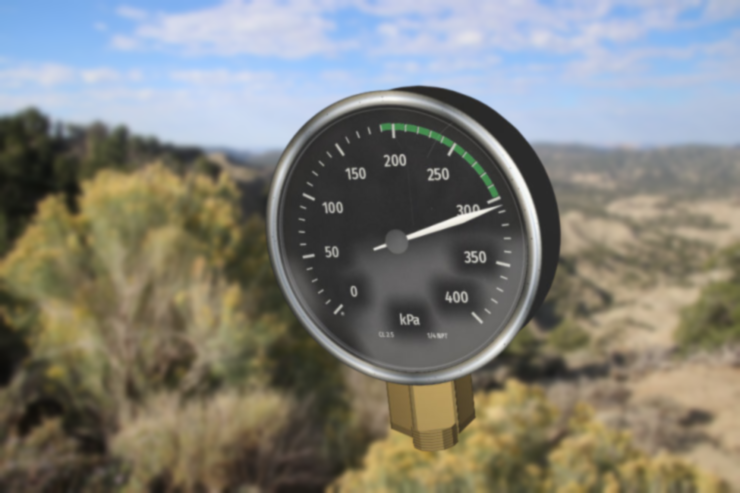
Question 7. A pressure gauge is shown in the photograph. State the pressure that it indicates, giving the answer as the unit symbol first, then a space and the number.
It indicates kPa 305
